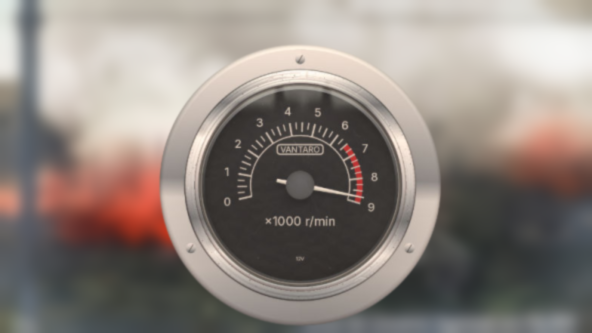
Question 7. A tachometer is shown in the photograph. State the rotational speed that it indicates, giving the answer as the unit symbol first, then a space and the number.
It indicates rpm 8750
